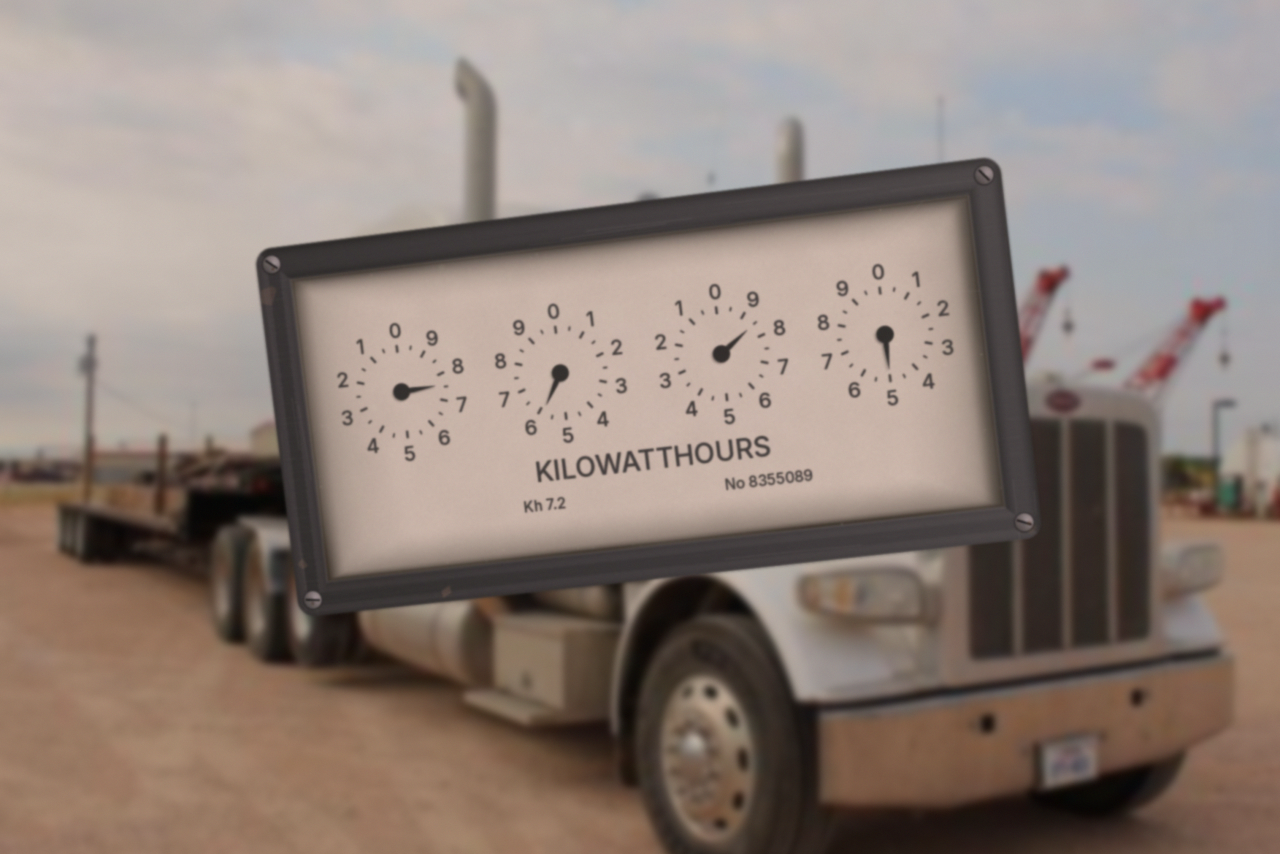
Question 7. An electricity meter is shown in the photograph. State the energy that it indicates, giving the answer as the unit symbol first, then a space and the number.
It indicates kWh 7585
